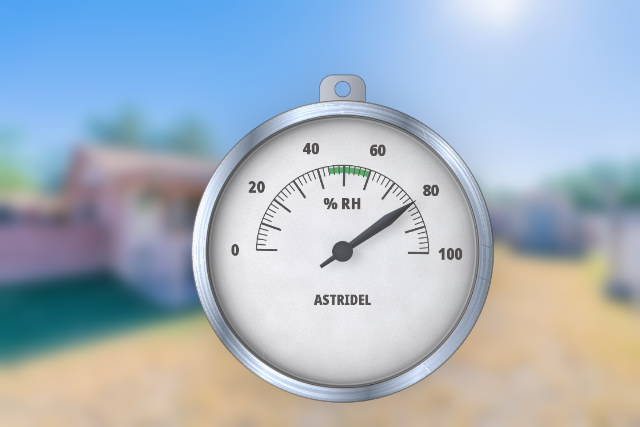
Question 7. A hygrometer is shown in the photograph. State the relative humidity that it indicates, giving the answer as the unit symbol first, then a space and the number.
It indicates % 80
